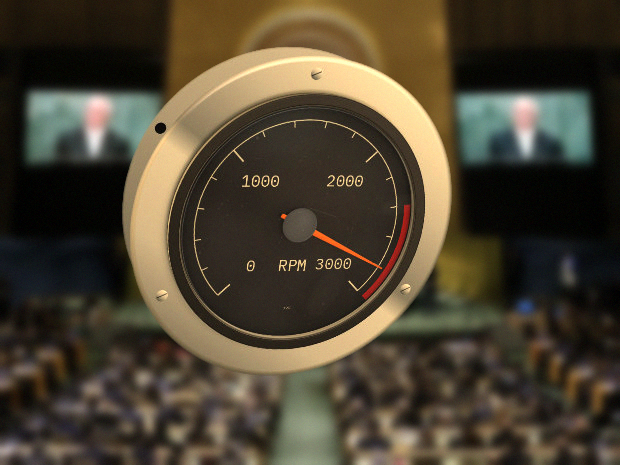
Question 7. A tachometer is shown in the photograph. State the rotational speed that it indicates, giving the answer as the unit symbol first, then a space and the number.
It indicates rpm 2800
